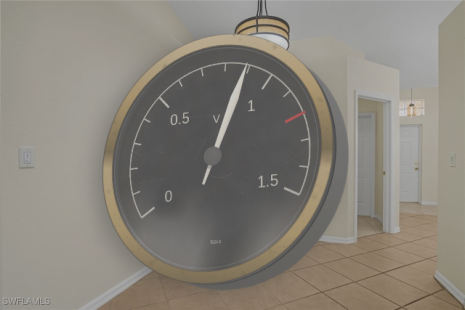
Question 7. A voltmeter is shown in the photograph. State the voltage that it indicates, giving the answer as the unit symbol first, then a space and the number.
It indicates V 0.9
